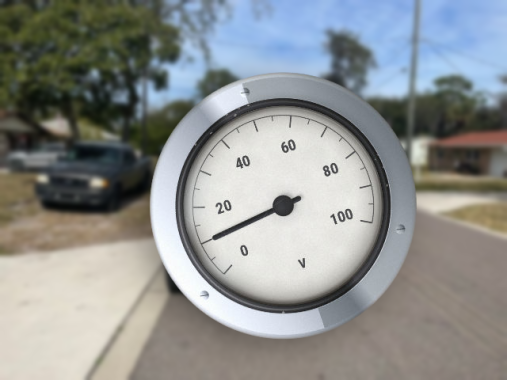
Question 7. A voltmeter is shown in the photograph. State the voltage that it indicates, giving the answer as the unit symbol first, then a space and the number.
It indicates V 10
